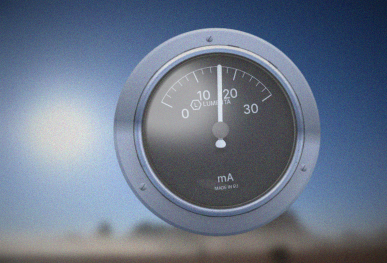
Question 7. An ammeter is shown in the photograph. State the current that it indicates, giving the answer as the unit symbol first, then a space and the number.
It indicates mA 16
